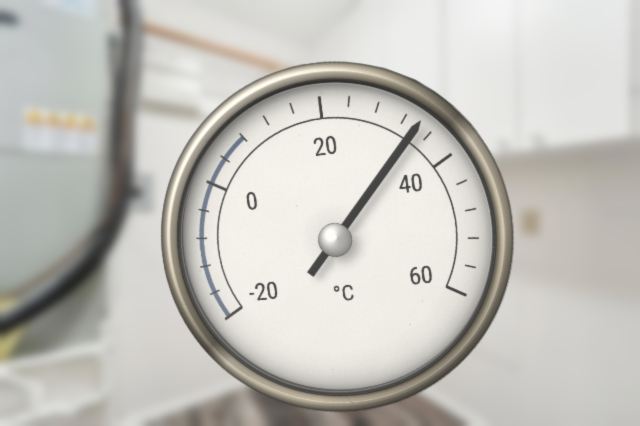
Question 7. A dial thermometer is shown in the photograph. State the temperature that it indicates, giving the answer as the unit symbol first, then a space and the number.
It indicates °C 34
